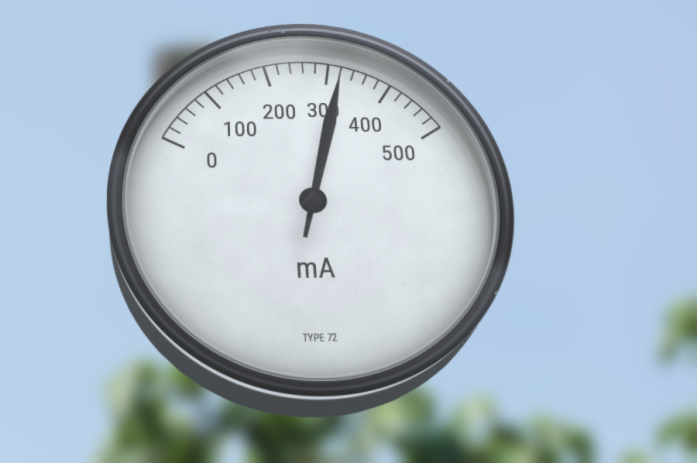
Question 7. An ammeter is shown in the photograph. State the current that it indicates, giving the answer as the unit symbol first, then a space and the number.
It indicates mA 320
